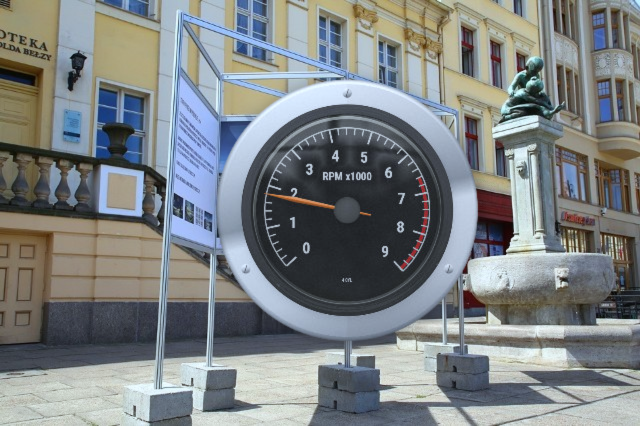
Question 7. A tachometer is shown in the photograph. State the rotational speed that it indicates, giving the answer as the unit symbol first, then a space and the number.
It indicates rpm 1800
